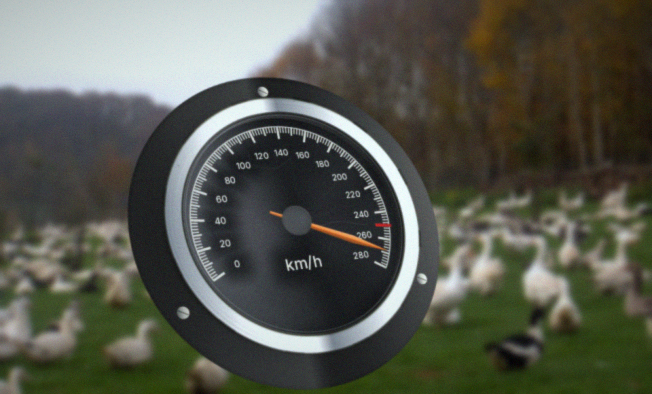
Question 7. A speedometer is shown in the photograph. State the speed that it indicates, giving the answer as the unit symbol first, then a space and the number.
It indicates km/h 270
